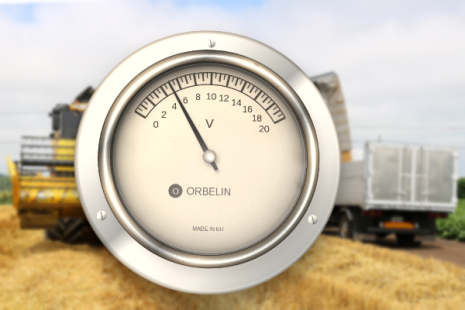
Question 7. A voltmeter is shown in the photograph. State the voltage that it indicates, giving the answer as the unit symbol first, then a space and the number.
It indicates V 5
